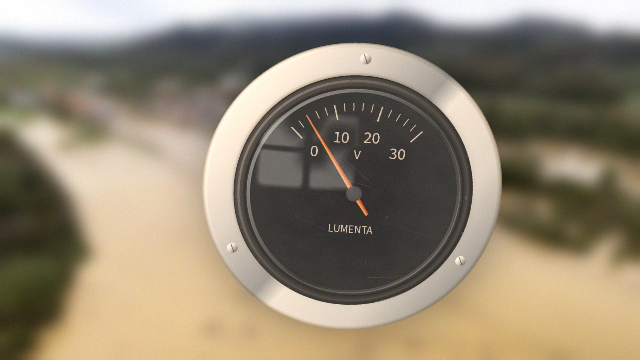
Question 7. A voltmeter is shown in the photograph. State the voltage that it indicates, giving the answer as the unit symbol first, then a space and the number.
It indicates V 4
